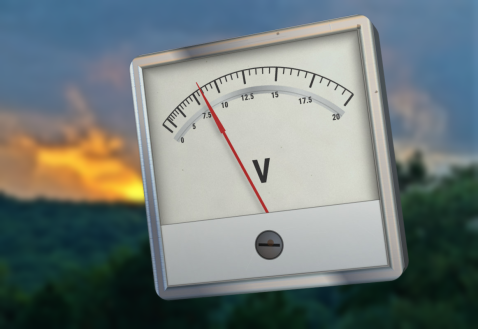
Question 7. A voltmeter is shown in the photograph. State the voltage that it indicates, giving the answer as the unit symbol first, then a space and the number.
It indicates V 8.5
